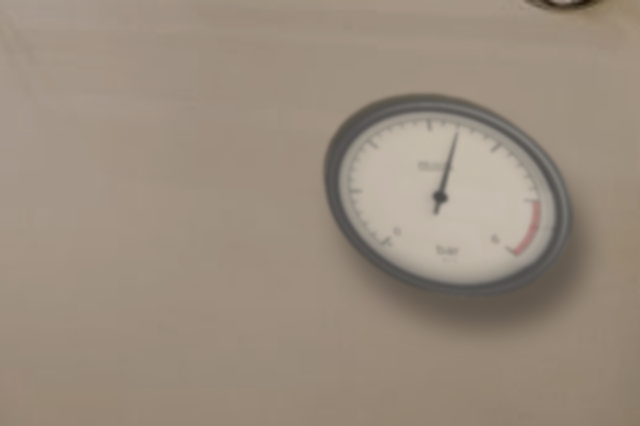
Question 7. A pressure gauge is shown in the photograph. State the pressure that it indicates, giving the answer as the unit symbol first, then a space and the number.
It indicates bar 3.4
